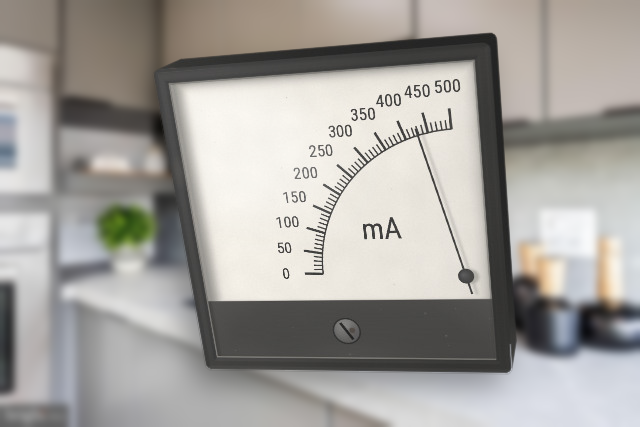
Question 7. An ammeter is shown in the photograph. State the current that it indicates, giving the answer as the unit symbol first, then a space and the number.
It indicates mA 430
